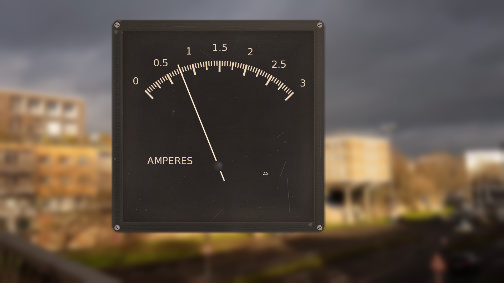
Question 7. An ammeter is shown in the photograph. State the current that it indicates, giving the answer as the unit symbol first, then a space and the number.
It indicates A 0.75
